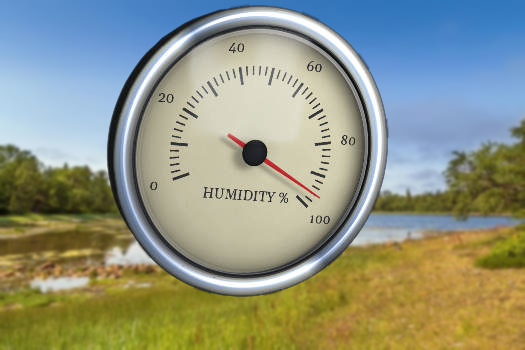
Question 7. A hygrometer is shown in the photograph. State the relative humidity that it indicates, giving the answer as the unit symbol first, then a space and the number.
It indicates % 96
